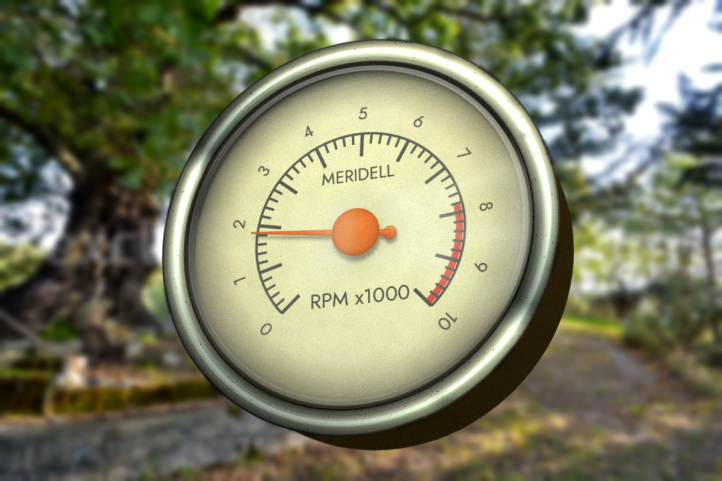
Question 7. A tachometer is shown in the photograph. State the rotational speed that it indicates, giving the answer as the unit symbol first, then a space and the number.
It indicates rpm 1800
